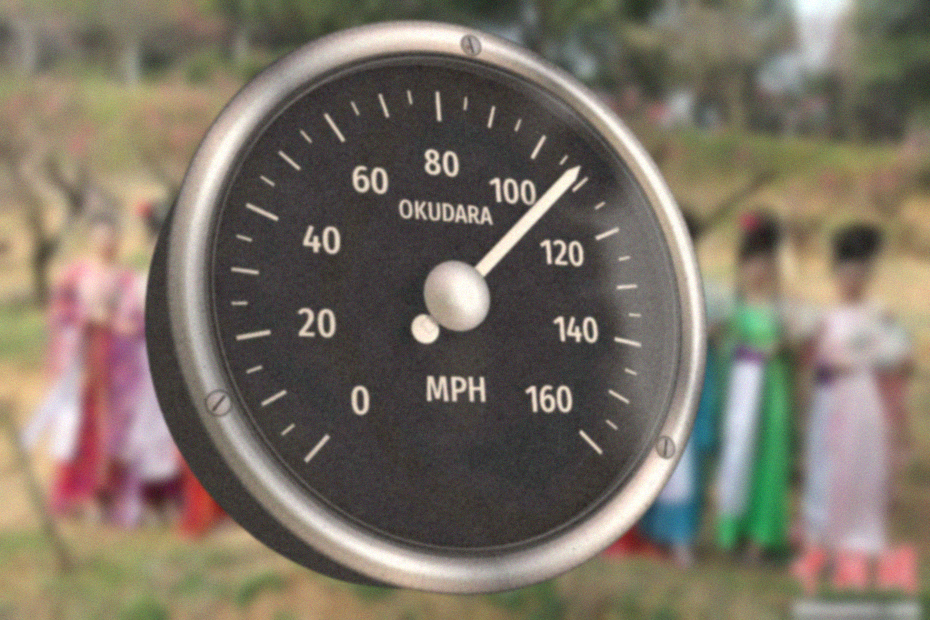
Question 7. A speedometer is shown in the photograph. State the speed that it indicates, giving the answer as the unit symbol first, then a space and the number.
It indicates mph 107.5
